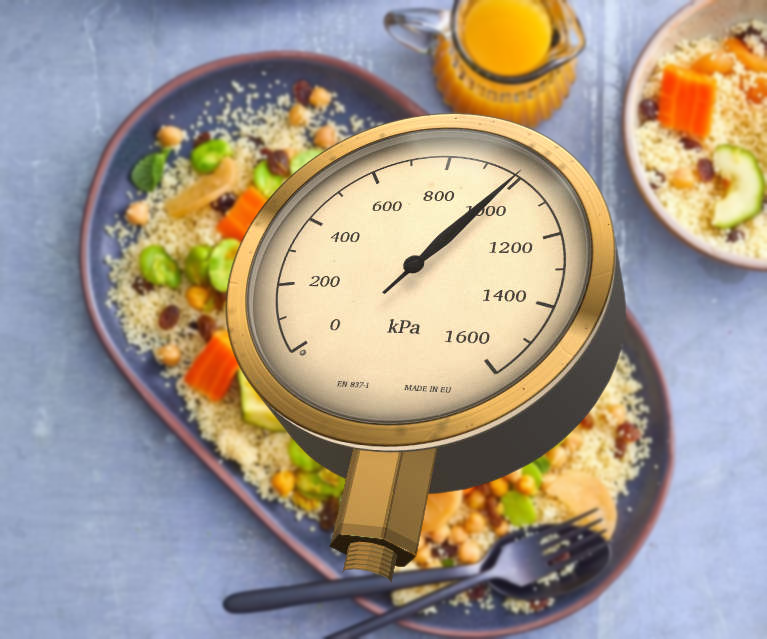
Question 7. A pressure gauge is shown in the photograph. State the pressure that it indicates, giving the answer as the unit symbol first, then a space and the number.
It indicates kPa 1000
